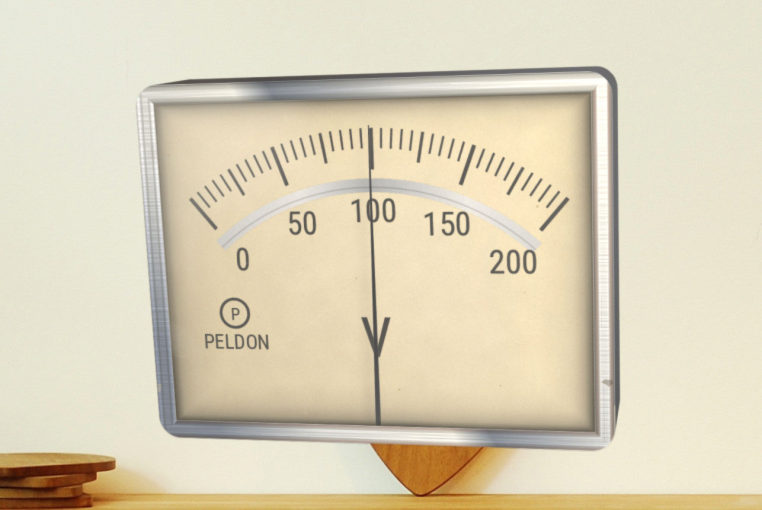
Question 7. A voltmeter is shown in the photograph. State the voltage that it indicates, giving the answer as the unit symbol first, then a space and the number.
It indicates V 100
